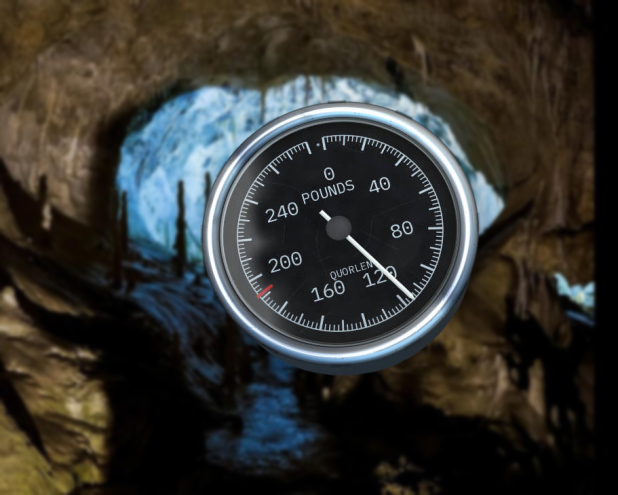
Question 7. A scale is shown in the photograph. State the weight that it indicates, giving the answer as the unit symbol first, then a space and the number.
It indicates lb 116
